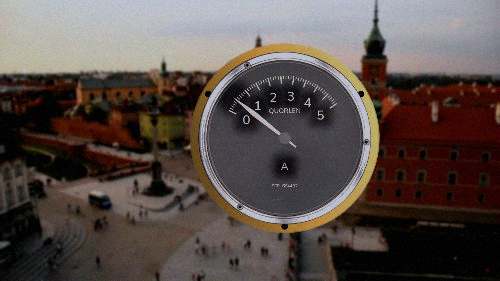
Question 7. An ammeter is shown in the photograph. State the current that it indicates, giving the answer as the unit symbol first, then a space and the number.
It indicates A 0.5
